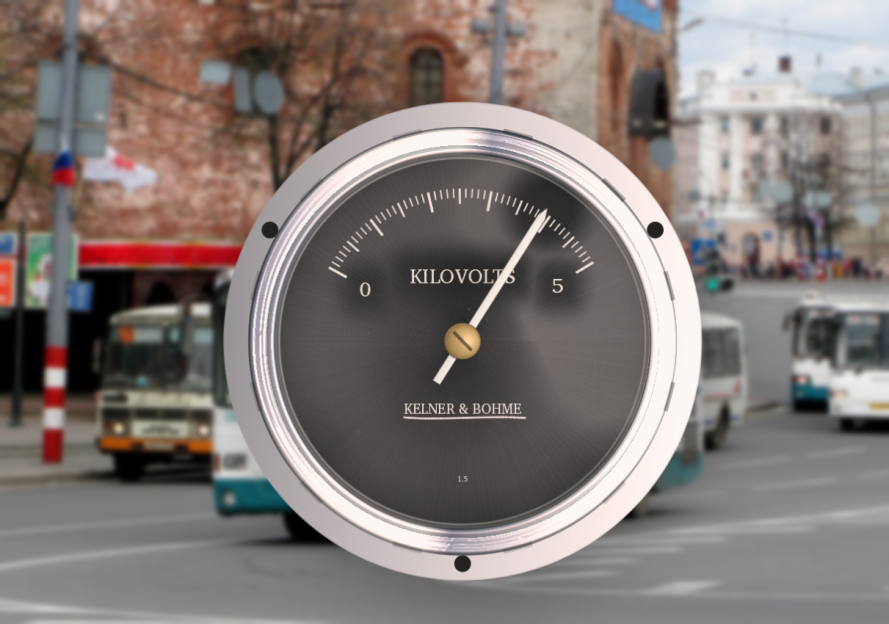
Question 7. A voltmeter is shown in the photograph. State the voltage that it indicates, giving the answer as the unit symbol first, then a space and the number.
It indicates kV 3.9
